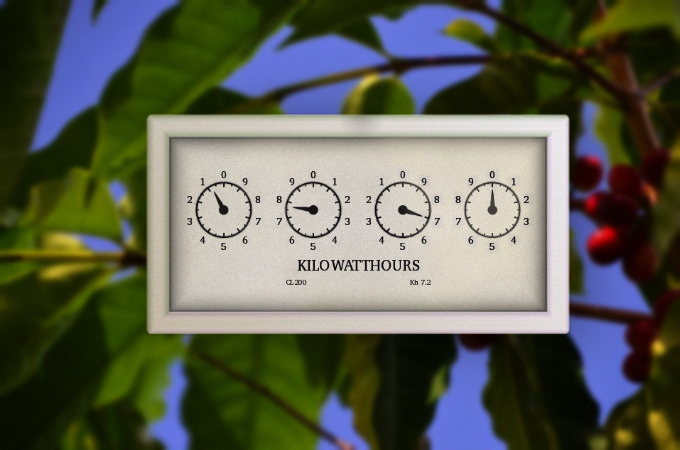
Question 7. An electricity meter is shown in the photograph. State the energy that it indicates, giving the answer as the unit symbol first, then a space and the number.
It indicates kWh 770
